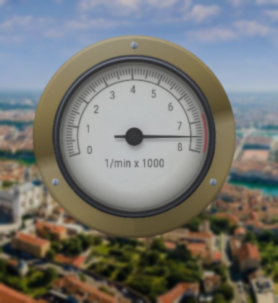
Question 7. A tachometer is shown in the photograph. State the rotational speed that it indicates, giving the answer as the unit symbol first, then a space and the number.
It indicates rpm 7500
